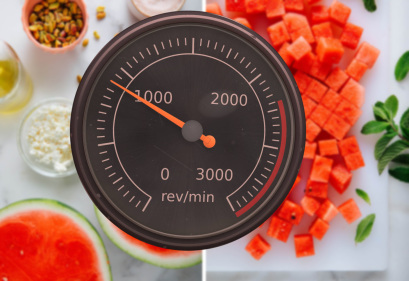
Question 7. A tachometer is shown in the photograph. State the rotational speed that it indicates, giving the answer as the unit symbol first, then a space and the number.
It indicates rpm 900
